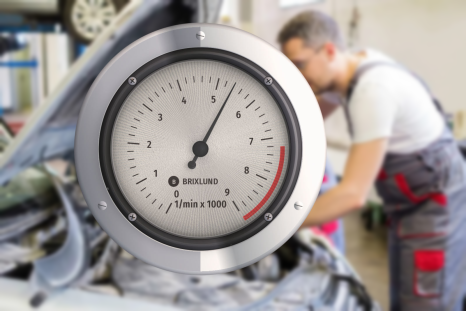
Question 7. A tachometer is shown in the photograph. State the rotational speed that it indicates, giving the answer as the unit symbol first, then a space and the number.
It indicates rpm 5400
